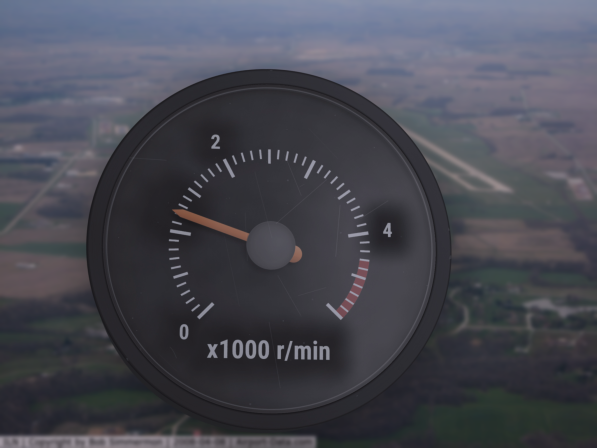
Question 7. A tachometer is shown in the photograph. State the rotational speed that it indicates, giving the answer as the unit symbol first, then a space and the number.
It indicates rpm 1200
